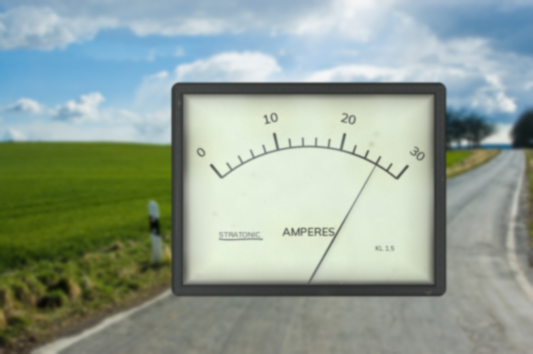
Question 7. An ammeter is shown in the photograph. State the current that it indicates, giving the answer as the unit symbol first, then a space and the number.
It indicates A 26
